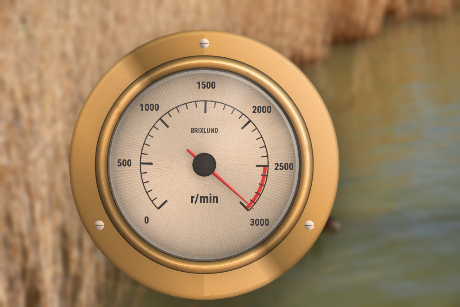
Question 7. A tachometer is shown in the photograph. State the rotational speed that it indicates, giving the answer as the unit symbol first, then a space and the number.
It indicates rpm 2950
